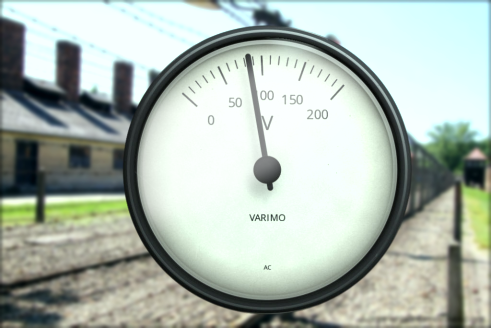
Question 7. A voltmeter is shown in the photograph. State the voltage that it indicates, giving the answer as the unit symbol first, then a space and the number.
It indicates V 85
